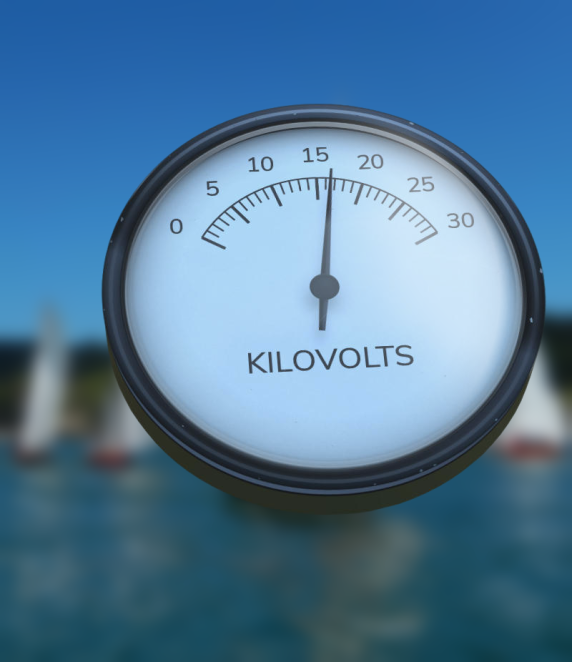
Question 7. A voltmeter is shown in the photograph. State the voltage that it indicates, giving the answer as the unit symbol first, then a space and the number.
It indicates kV 16.5
